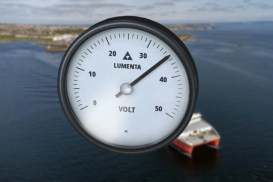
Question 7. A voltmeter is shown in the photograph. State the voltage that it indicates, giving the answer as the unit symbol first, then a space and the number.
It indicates V 35
